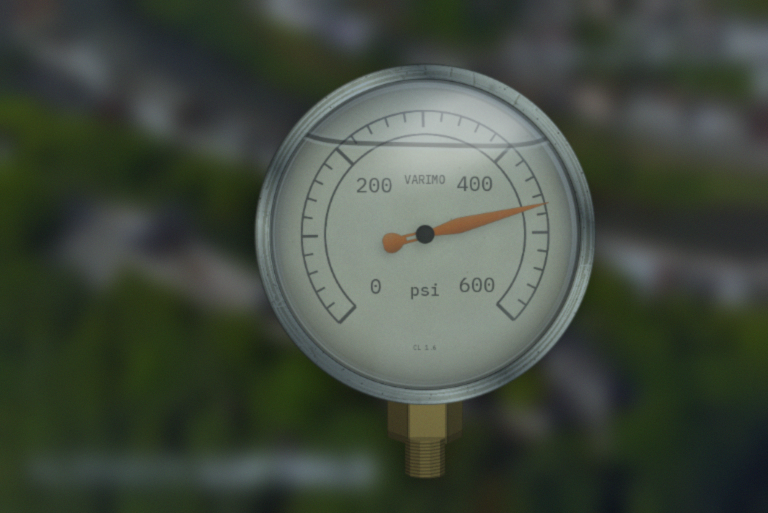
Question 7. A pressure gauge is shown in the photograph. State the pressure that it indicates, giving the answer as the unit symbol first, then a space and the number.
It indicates psi 470
